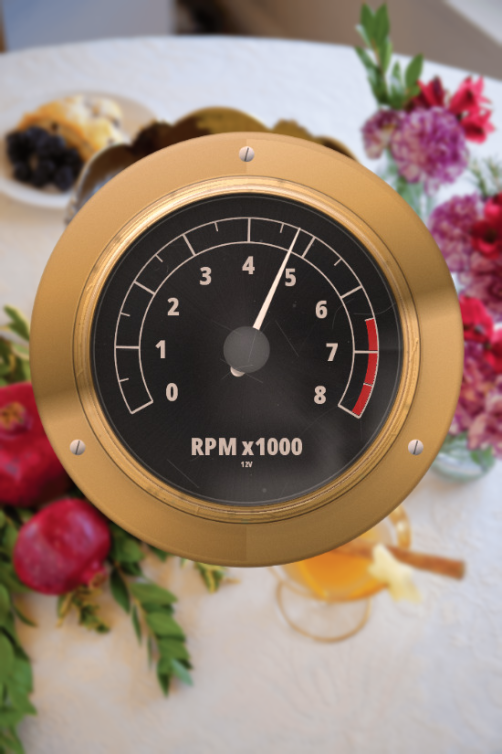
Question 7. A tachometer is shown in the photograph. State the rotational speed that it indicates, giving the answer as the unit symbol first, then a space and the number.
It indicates rpm 4750
